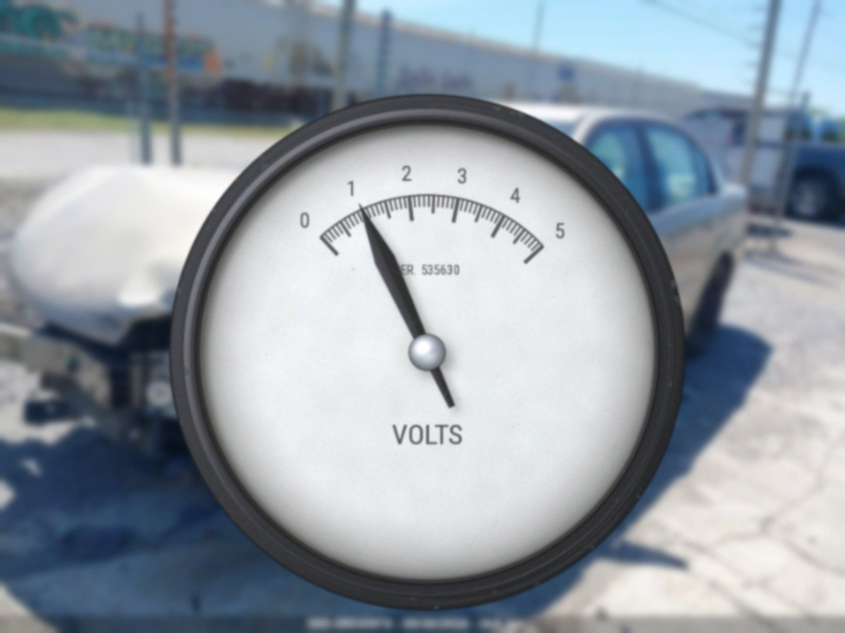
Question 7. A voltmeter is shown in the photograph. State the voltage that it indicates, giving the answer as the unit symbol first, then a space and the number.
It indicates V 1
